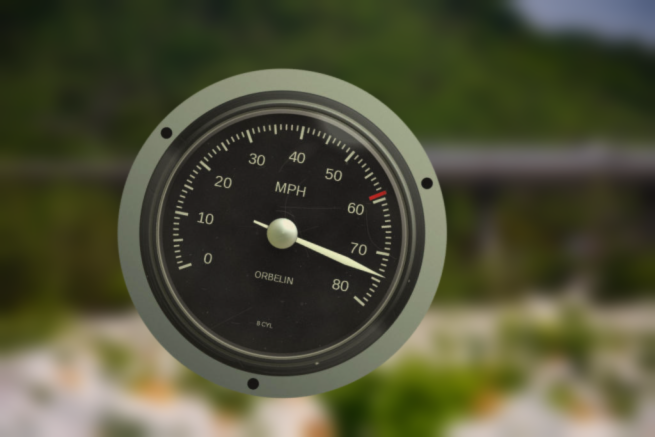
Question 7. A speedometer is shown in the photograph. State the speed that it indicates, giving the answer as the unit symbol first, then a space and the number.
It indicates mph 74
